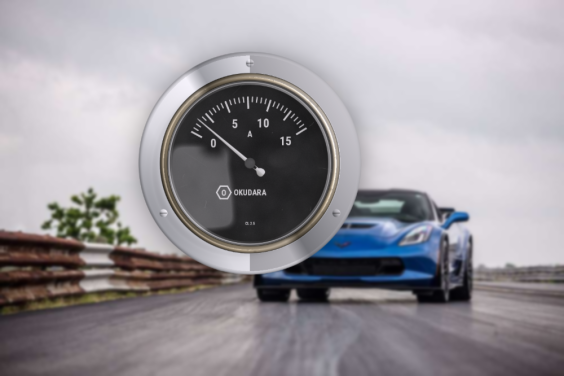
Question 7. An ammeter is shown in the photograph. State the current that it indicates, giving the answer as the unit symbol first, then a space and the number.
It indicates A 1.5
